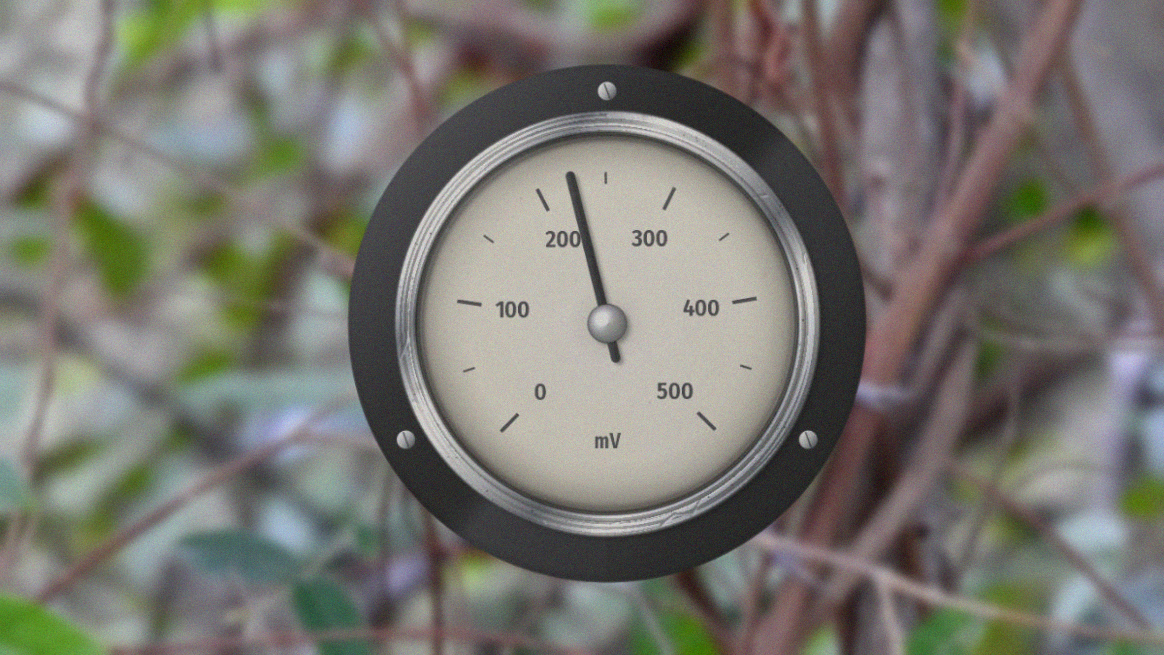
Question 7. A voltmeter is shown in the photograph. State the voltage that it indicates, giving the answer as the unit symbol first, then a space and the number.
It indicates mV 225
